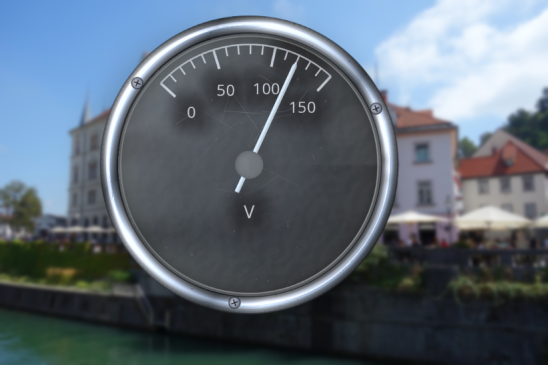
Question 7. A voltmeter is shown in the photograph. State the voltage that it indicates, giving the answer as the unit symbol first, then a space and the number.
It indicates V 120
